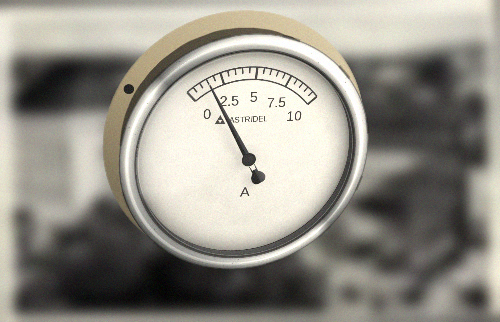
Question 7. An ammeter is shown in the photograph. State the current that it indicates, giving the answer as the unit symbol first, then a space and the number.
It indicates A 1.5
